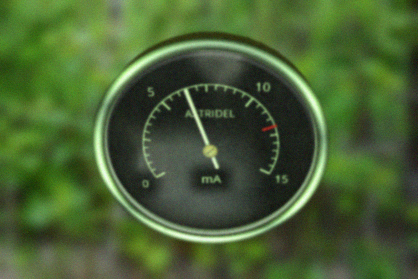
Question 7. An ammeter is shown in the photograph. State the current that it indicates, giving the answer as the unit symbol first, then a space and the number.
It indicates mA 6.5
